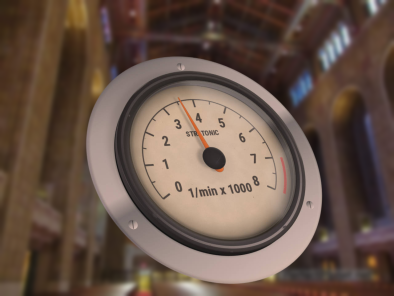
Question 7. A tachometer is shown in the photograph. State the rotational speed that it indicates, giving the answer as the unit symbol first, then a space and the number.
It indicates rpm 3500
